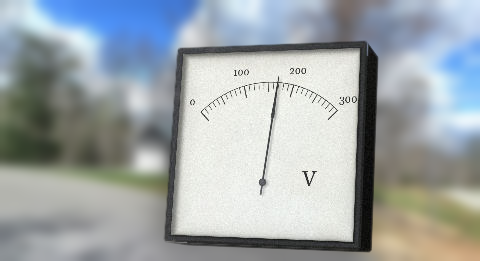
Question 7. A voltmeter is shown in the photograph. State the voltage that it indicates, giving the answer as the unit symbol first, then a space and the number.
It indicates V 170
